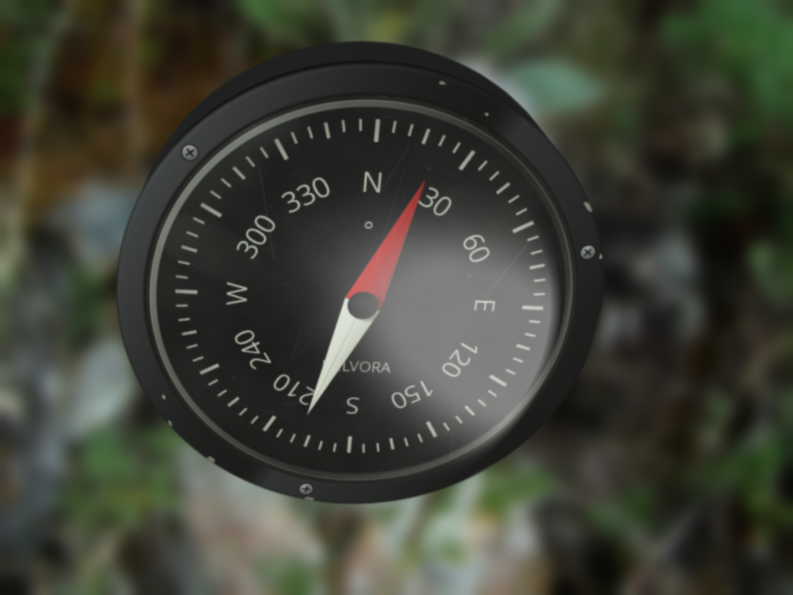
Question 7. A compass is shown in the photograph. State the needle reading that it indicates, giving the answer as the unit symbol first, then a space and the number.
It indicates ° 20
